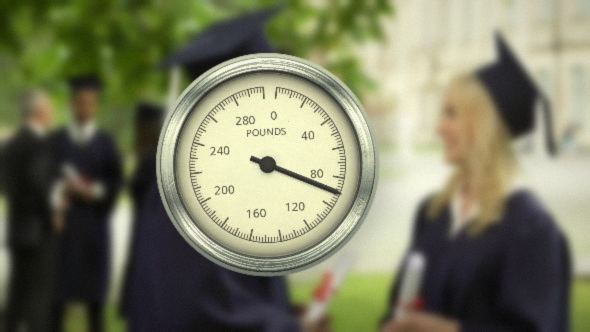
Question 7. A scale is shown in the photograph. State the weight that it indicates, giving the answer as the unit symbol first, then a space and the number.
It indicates lb 90
